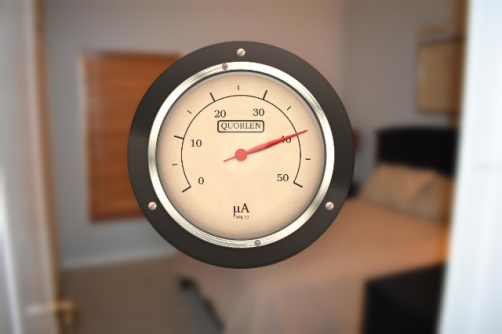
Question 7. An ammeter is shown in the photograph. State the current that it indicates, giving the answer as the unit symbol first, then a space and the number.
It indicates µA 40
